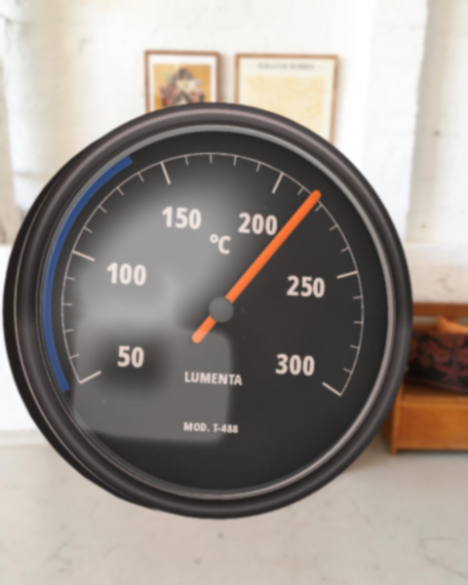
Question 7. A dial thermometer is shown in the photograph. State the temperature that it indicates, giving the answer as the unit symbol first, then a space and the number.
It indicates °C 215
